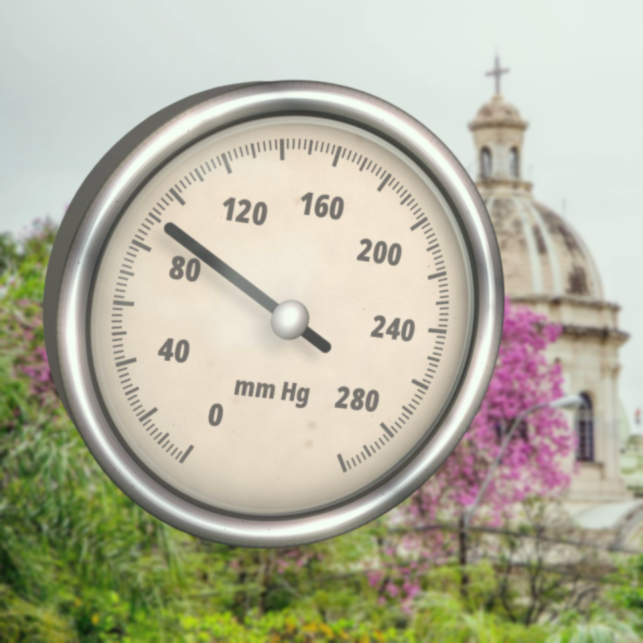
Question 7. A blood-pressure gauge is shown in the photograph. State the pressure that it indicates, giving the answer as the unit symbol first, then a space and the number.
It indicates mmHg 90
